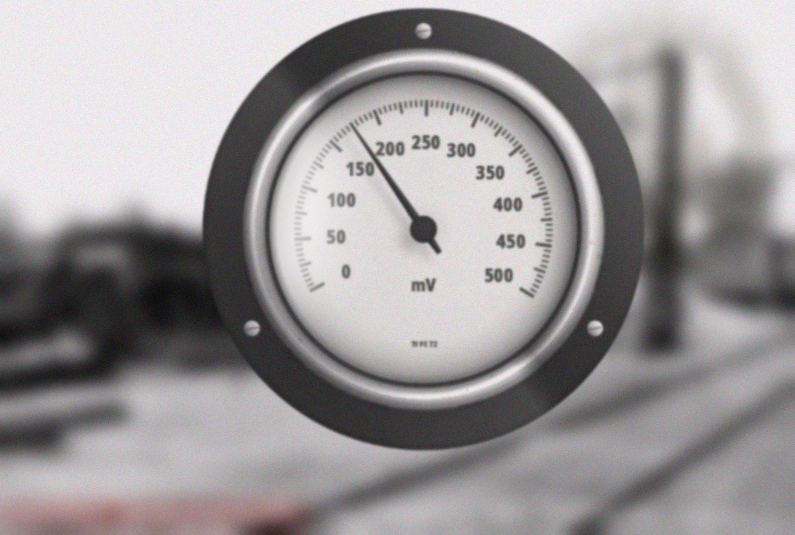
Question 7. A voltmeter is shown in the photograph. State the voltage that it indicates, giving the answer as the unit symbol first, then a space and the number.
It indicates mV 175
